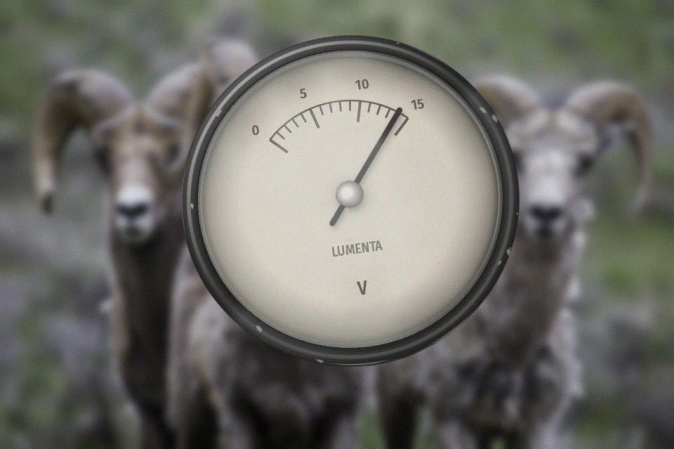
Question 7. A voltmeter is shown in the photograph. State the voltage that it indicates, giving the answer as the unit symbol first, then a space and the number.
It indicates V 14
